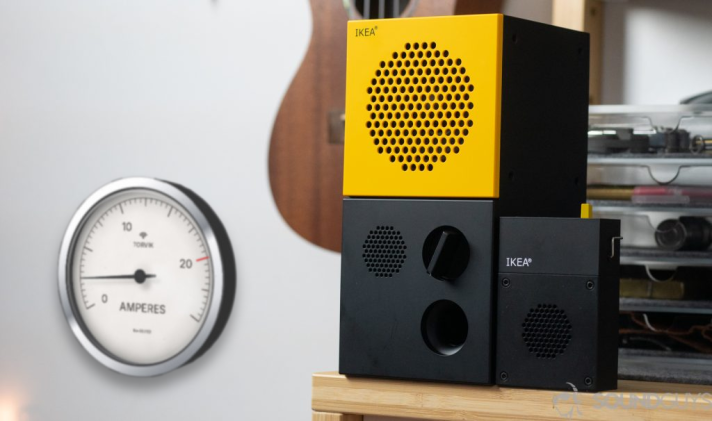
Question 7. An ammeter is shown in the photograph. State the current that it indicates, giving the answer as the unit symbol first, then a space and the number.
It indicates A 2.5
